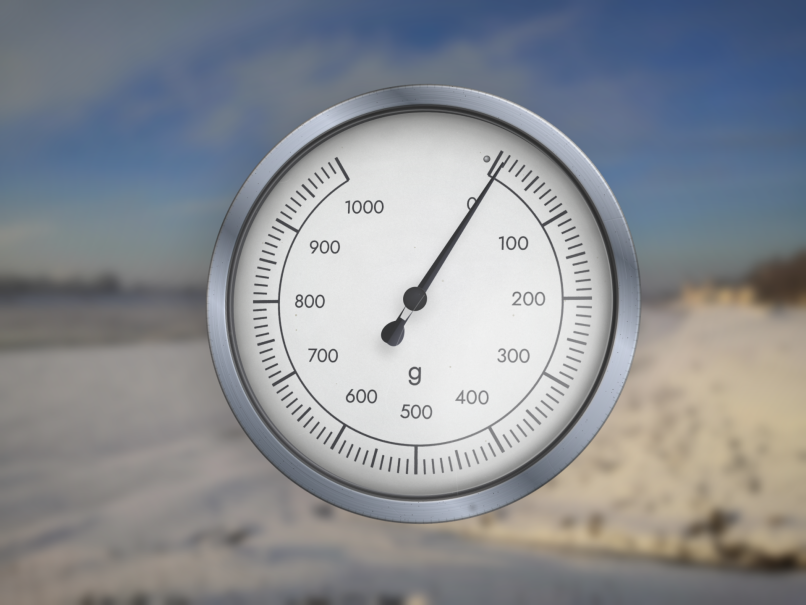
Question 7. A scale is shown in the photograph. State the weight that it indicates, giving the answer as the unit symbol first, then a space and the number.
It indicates g 10
